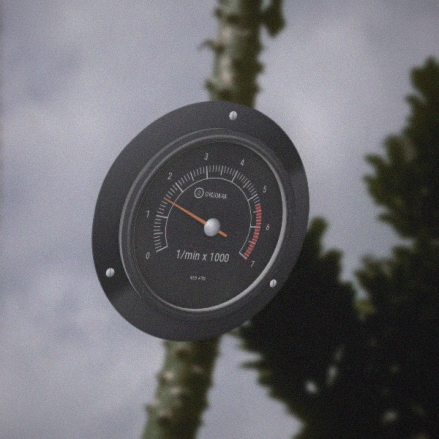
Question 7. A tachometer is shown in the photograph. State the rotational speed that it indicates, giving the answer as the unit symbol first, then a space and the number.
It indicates rpm 1500
